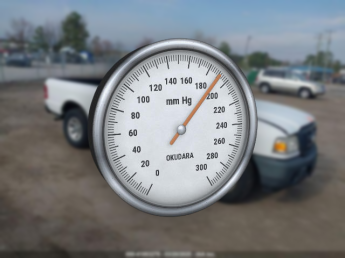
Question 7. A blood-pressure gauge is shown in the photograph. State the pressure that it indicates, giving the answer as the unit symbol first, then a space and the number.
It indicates mmHg 190
